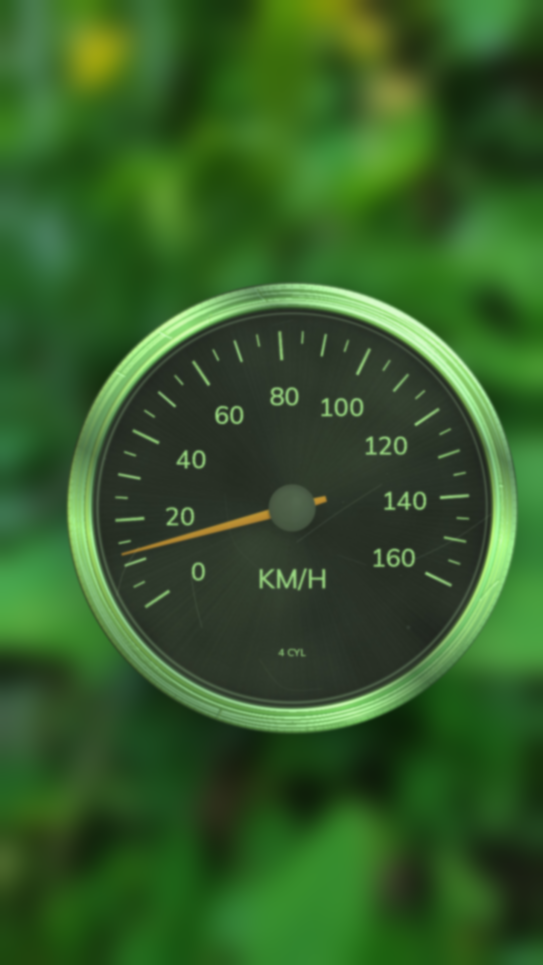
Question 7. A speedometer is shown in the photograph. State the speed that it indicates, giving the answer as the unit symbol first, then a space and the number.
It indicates km/h 12.5
